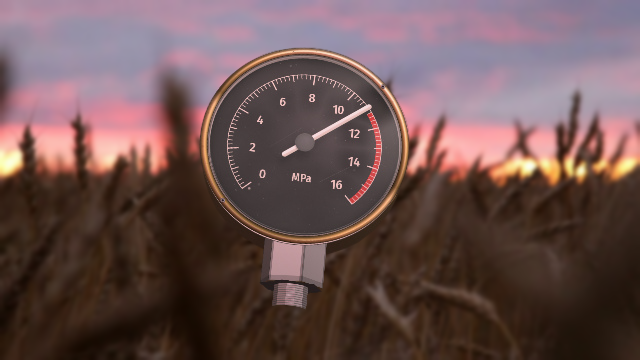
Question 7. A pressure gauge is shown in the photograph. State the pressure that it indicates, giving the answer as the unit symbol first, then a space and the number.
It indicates MPa 11
